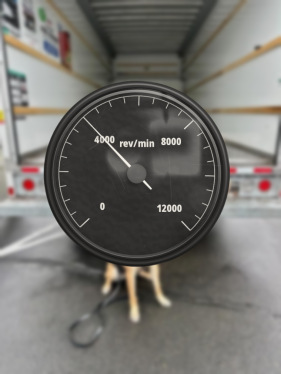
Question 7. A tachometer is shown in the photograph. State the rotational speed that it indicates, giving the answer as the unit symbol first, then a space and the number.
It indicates rpm 4000
